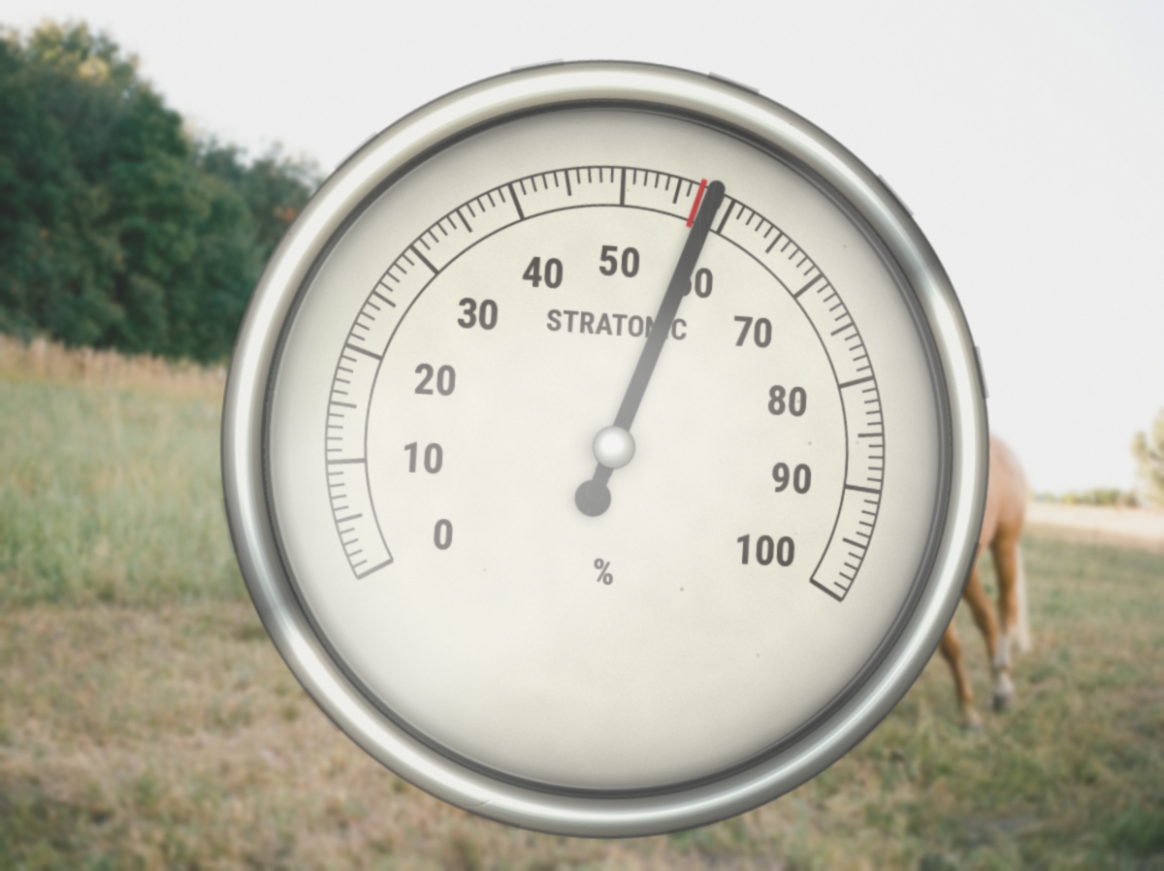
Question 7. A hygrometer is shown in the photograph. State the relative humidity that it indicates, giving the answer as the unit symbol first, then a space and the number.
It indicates % 58
